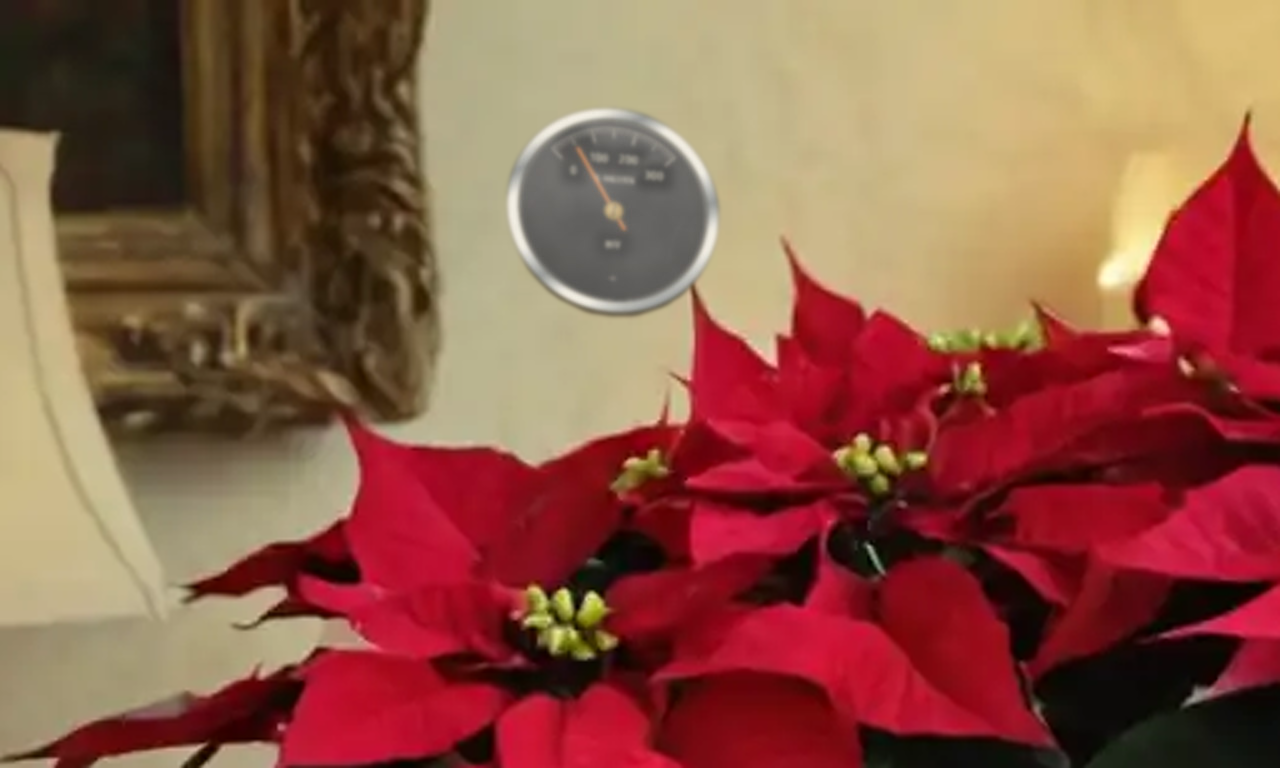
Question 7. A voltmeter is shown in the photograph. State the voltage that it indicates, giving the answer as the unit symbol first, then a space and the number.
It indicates mV 50
